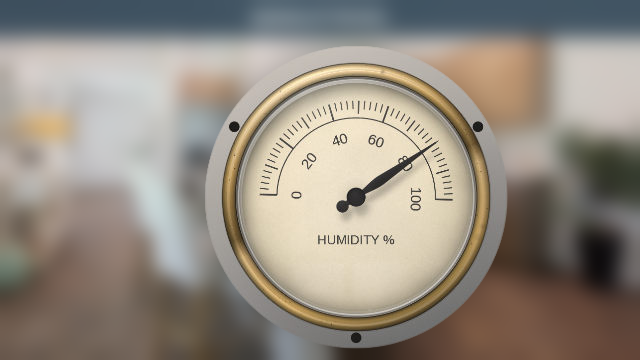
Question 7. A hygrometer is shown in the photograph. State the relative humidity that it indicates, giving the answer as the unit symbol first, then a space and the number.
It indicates % 80
